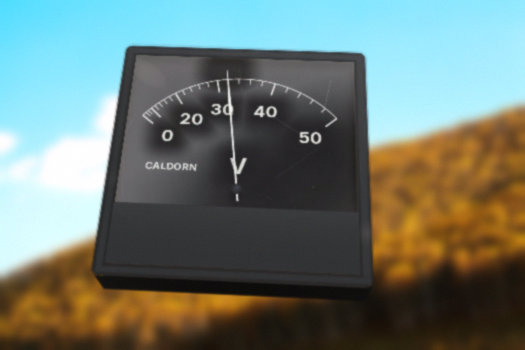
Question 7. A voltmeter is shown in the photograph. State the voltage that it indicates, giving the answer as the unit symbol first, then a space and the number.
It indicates V 32
